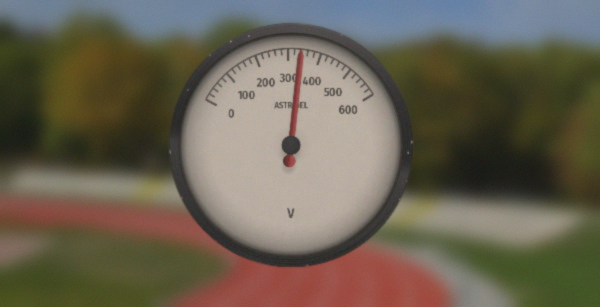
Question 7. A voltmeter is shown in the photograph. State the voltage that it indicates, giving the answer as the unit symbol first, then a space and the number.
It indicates V 340
